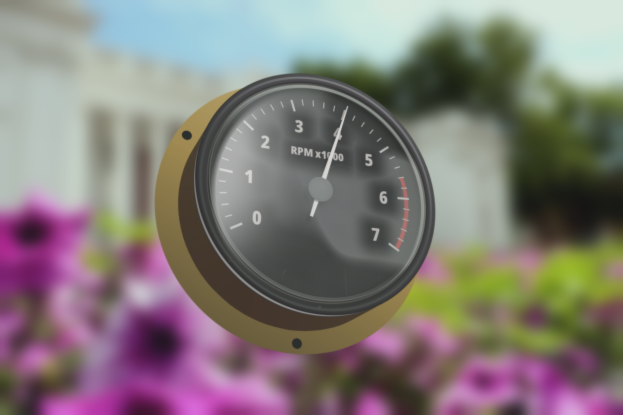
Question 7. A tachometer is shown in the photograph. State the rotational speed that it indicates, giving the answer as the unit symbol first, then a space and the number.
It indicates rpm 4000
